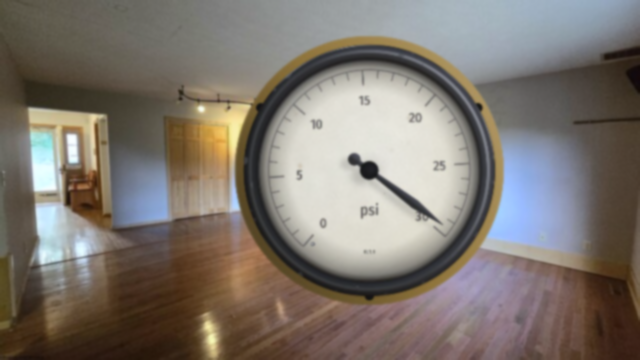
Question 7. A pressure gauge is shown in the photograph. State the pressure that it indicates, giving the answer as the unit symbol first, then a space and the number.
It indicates psi 29.5
